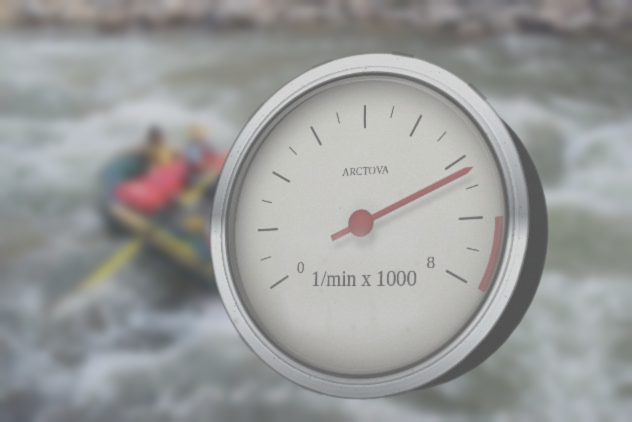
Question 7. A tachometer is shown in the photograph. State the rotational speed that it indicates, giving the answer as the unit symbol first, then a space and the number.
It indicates rpm 6250
